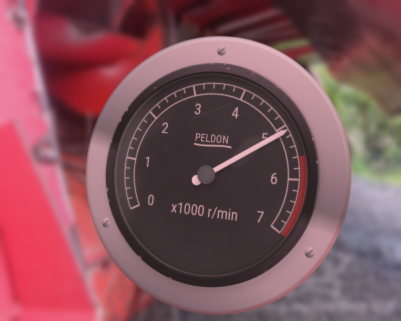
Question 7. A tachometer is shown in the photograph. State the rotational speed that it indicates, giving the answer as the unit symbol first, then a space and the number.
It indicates rpm 5100
